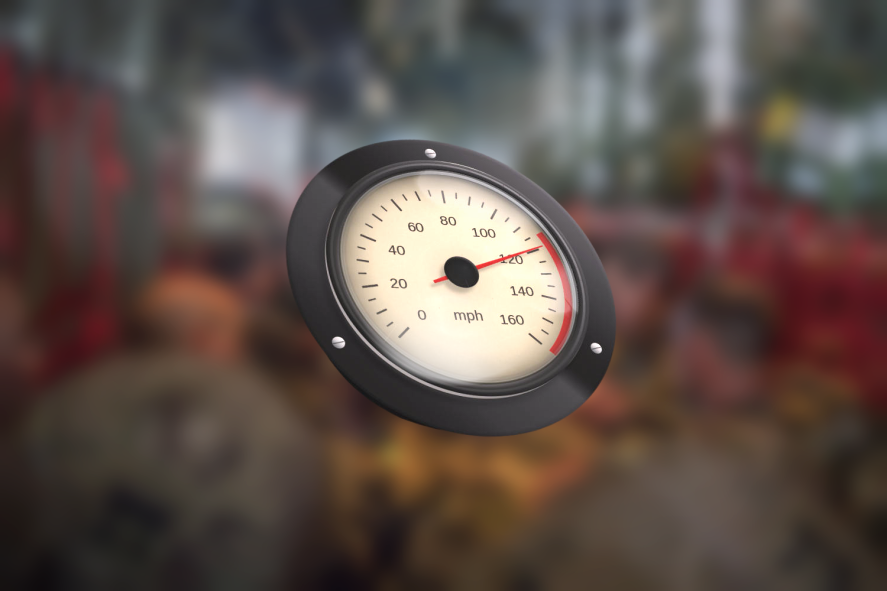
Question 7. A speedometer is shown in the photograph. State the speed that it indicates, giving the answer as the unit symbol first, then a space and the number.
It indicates mph 120
